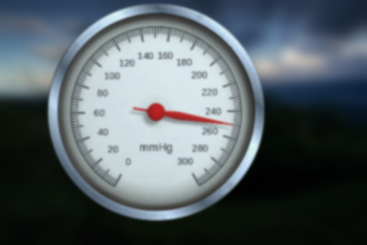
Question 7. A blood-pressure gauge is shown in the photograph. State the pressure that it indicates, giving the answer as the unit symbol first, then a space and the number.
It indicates mmHg 250
